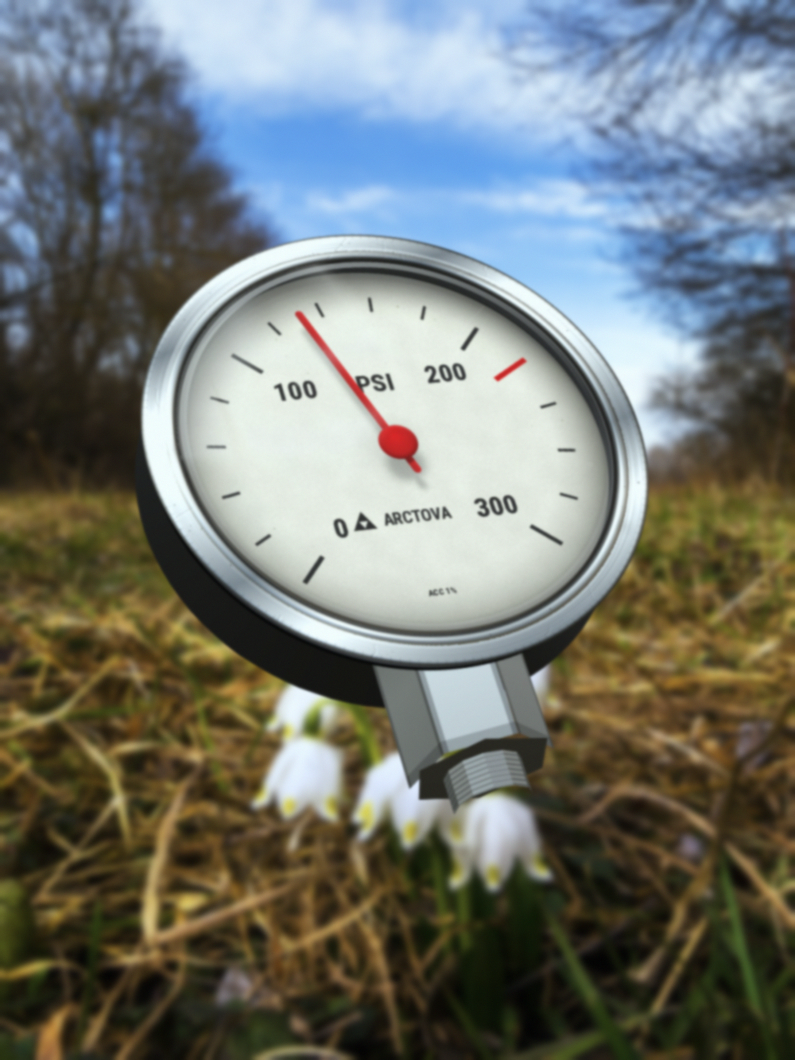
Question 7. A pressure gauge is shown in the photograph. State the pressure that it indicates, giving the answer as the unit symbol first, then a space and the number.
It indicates psi 130
